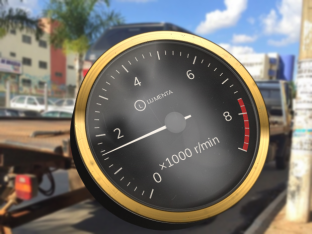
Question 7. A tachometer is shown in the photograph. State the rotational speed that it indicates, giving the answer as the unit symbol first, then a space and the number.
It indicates rpm 1500
